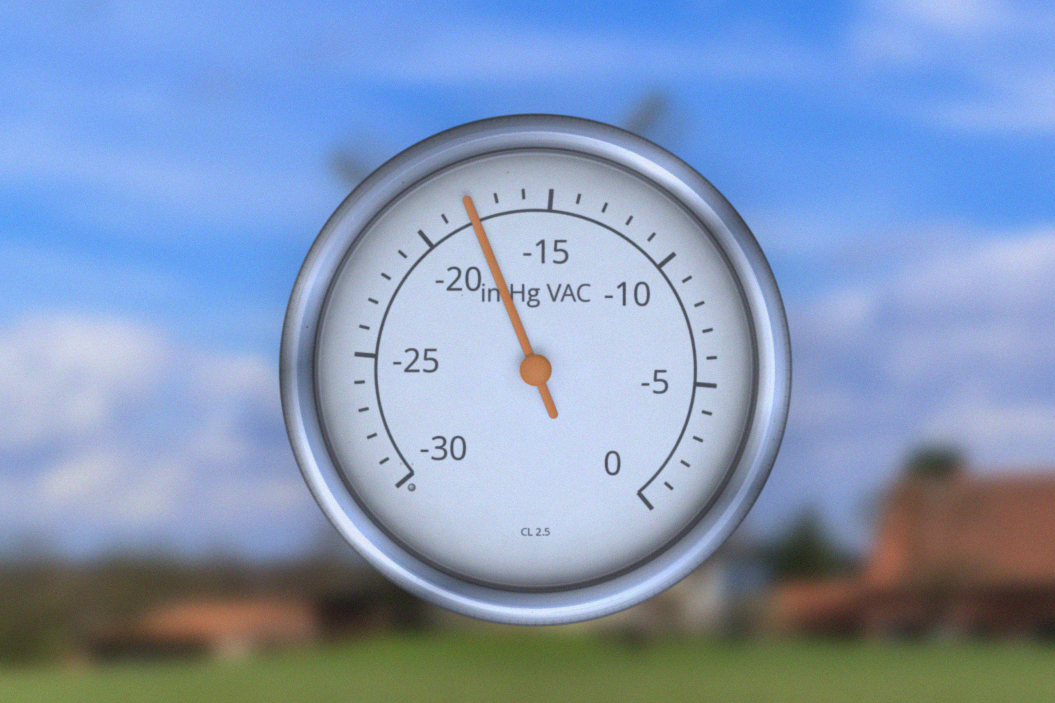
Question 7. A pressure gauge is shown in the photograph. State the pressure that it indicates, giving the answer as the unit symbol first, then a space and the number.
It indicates inHg -18
